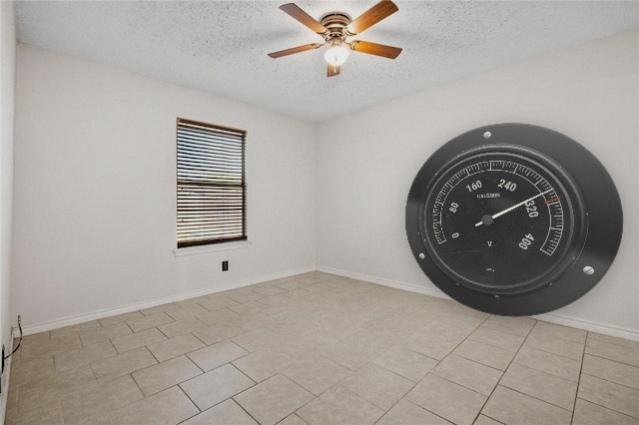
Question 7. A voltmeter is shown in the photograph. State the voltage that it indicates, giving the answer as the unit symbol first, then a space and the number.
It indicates V 300
